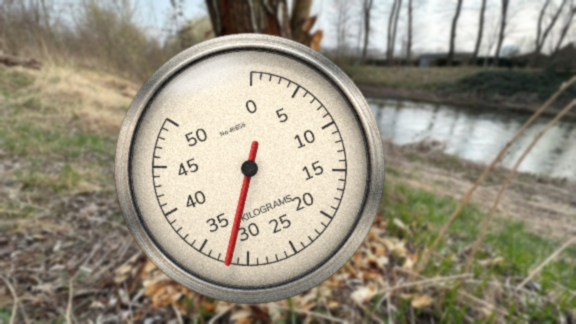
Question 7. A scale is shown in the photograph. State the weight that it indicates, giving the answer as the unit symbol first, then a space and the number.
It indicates kg 32
